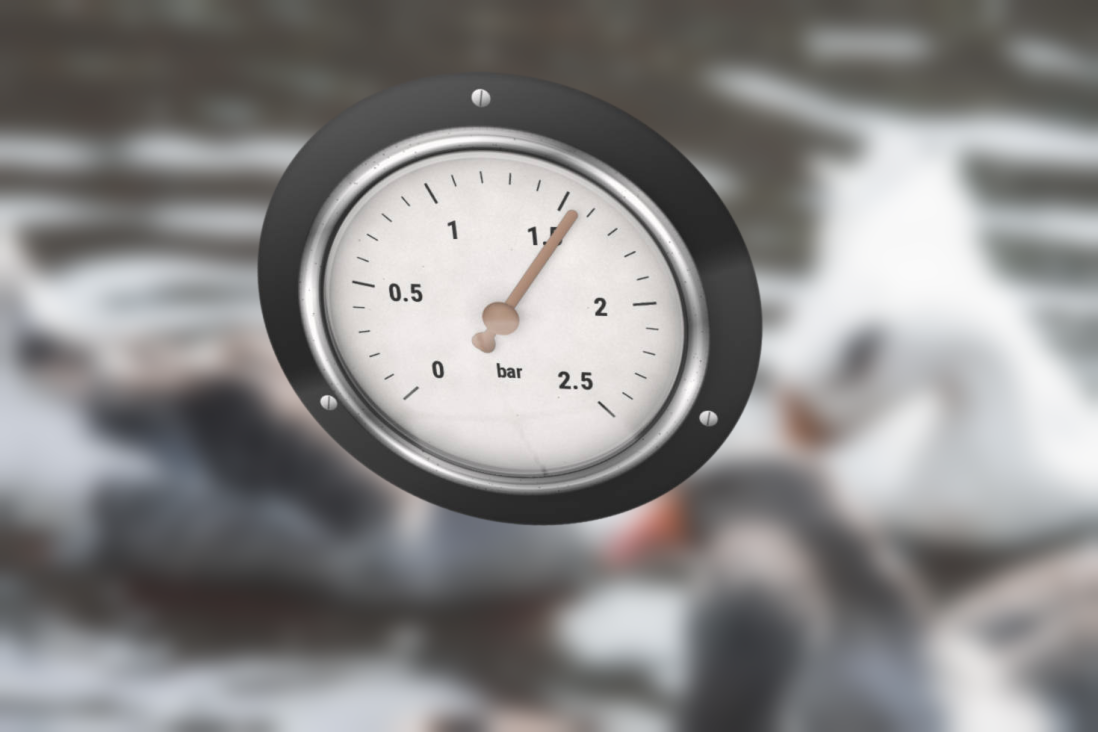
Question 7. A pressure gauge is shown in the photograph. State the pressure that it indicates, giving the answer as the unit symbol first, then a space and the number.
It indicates bar 1.55
